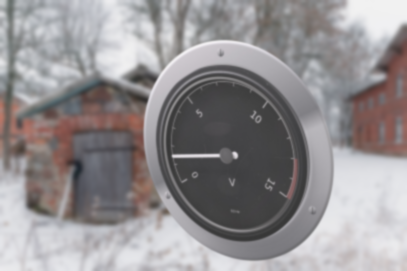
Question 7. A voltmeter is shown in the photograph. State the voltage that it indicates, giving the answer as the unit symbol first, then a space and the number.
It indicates V 1.5
